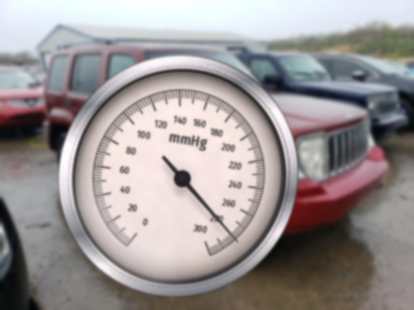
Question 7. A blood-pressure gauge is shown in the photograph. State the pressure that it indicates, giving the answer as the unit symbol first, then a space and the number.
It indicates mmHg 280
